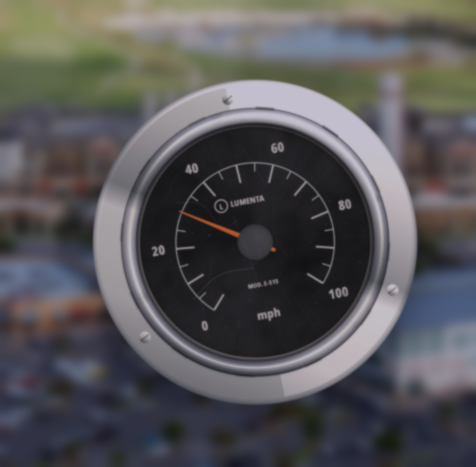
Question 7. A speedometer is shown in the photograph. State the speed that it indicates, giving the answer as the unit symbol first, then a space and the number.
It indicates mph 30
